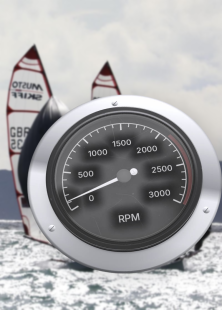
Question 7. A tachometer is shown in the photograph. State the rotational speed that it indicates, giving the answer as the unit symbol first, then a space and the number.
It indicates rpm 100
